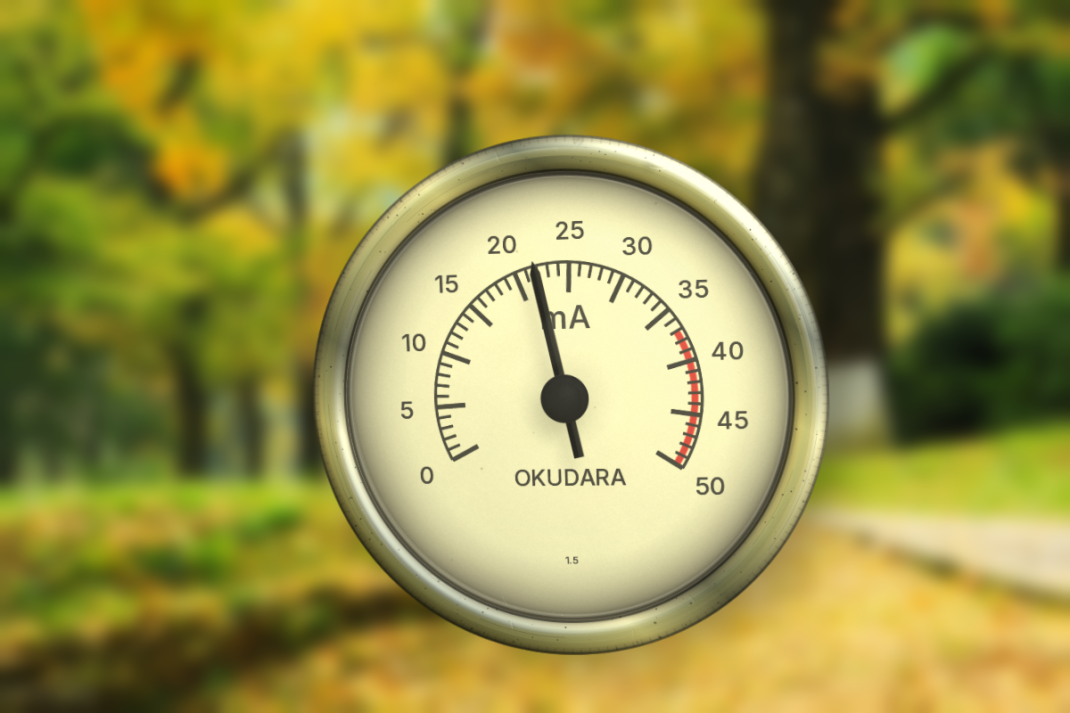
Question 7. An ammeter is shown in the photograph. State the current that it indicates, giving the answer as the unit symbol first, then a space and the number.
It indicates mA 22
